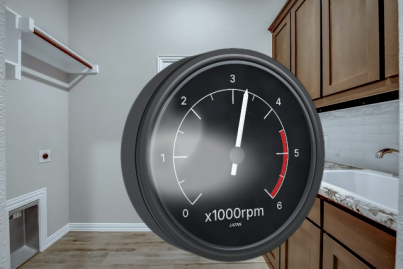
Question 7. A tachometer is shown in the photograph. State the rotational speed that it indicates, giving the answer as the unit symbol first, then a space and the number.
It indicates rpm 3250
